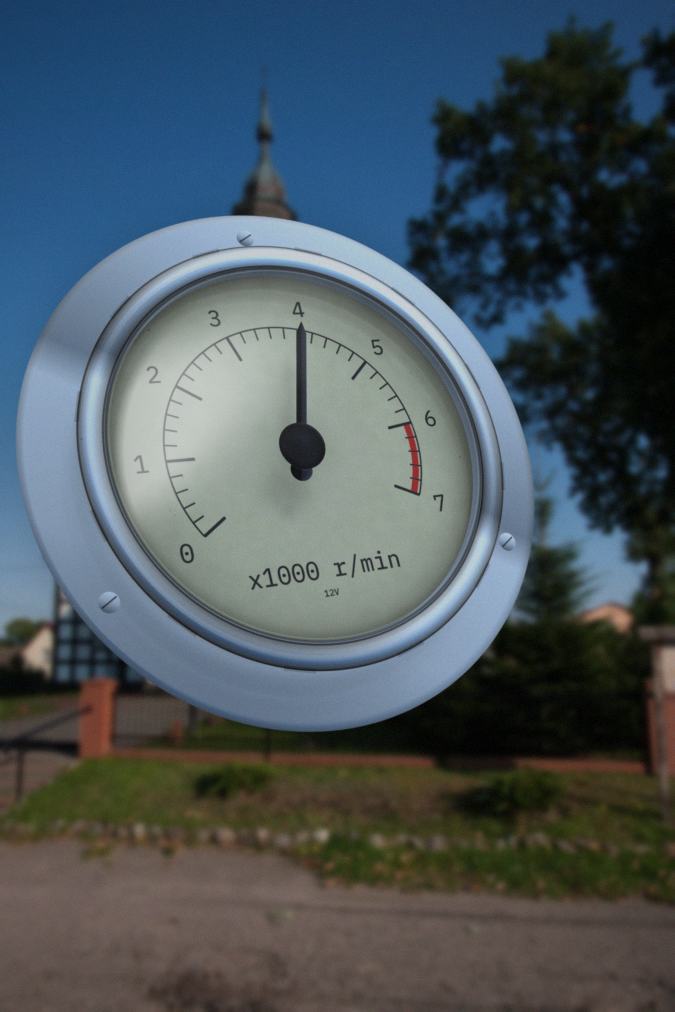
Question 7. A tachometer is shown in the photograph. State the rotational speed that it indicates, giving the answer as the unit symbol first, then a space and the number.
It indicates rpm 4000
